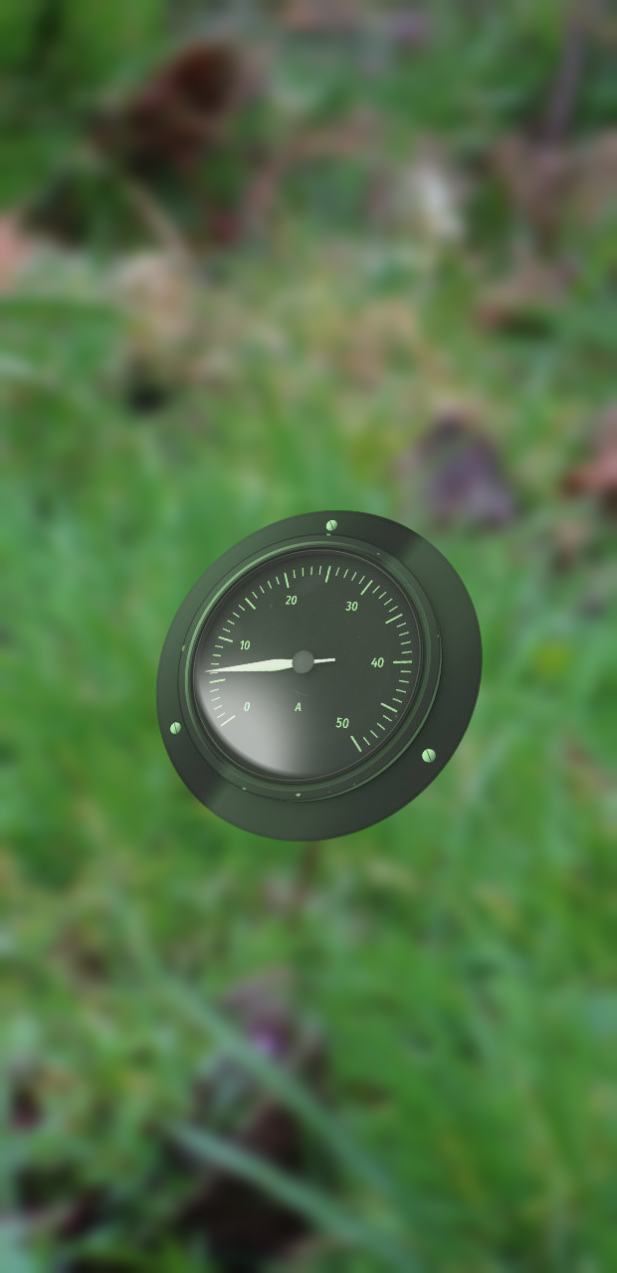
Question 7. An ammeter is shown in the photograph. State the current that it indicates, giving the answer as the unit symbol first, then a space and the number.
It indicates A 6
